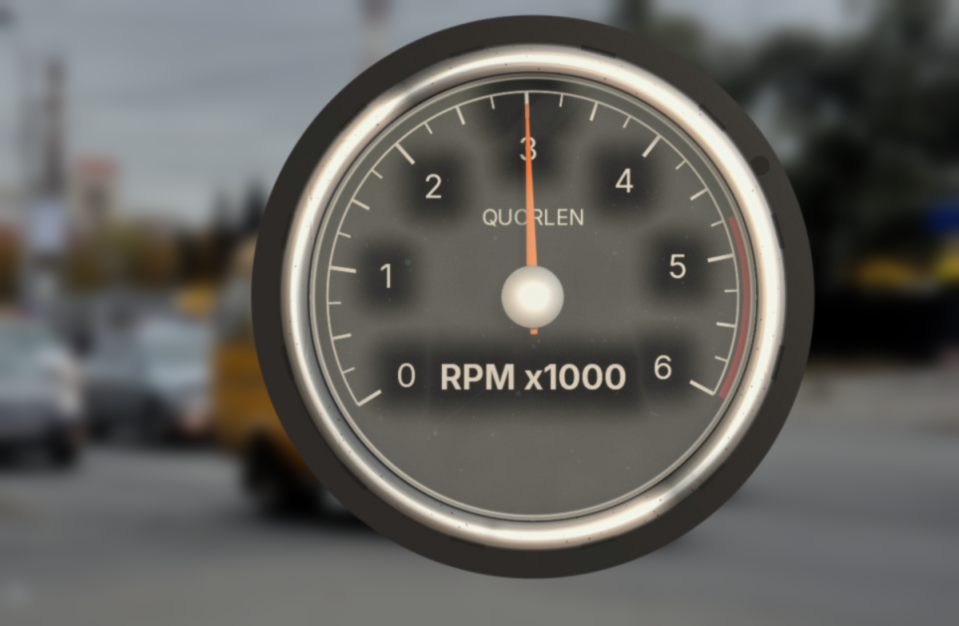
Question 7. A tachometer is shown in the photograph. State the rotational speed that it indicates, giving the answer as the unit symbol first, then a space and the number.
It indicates rpm 3000
